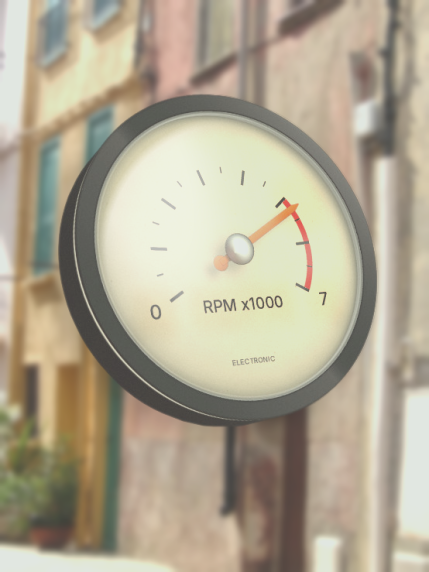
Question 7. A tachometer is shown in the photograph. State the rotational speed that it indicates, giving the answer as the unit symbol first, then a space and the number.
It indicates rpm 5250
